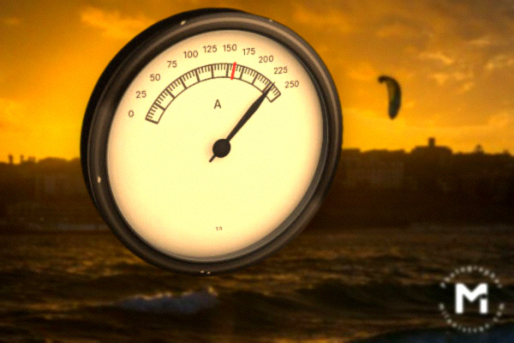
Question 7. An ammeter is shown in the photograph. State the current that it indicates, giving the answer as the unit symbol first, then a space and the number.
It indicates A 225
